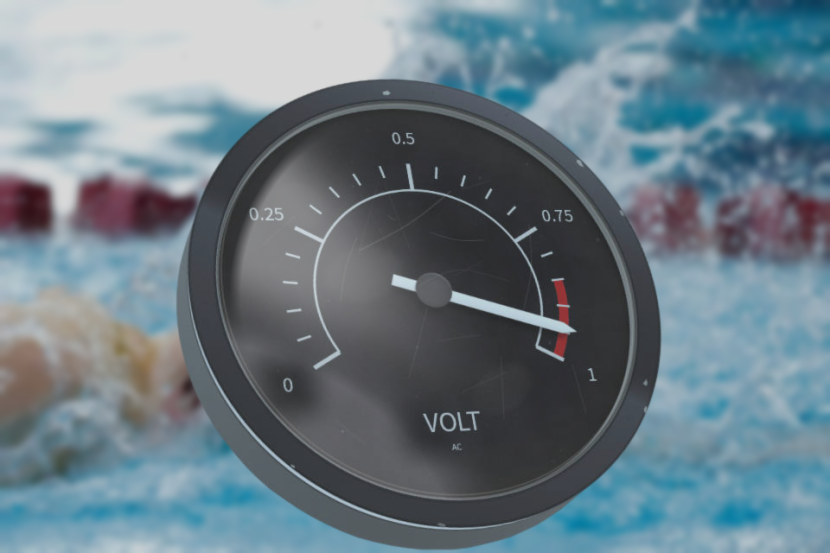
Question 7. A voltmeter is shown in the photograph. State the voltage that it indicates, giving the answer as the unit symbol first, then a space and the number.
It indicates V 0.95
